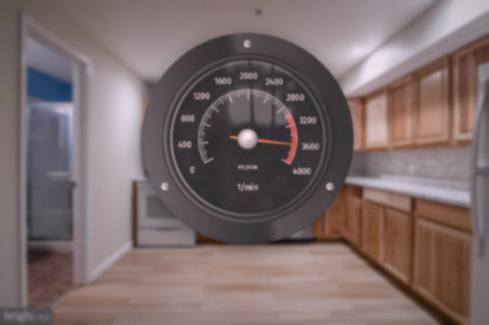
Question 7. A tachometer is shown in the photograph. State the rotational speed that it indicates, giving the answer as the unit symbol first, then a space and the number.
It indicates rpm 3600
